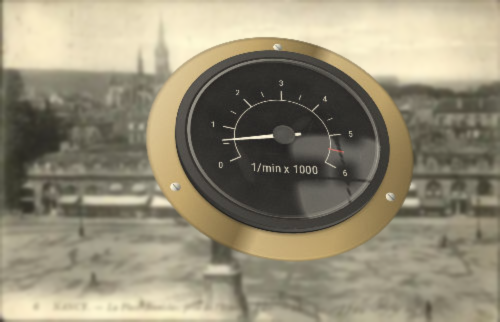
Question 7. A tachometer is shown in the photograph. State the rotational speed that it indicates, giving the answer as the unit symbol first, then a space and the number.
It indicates rpm 500
